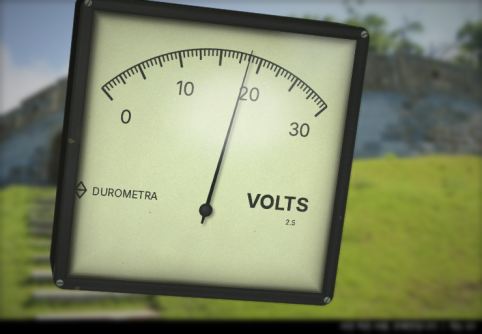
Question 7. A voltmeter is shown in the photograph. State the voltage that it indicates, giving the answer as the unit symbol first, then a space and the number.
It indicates V 18.5
